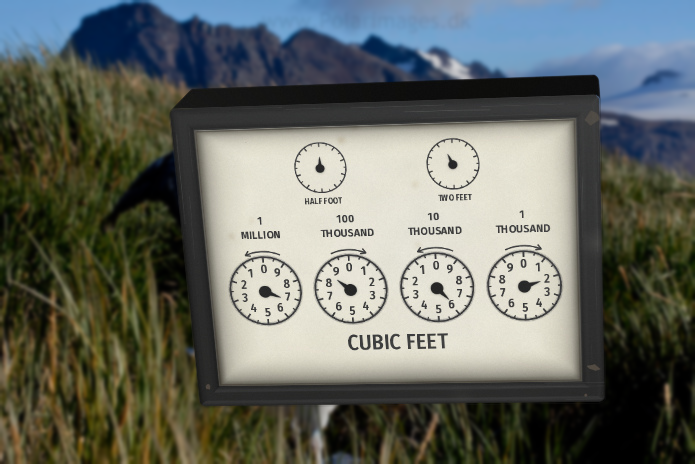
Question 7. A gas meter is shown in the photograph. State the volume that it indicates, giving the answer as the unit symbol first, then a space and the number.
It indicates ft³ 686200
